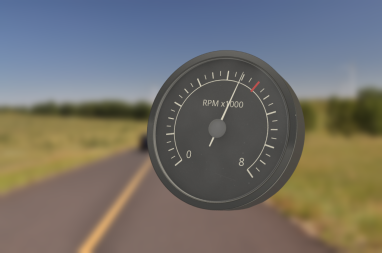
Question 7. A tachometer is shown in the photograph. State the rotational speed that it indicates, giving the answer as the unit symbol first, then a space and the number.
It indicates rpm 4500
